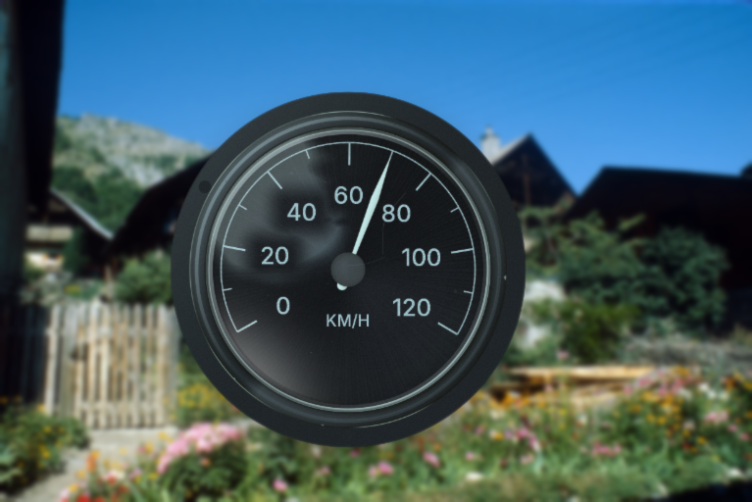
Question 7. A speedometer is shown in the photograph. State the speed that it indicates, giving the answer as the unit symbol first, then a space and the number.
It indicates km/h 70
